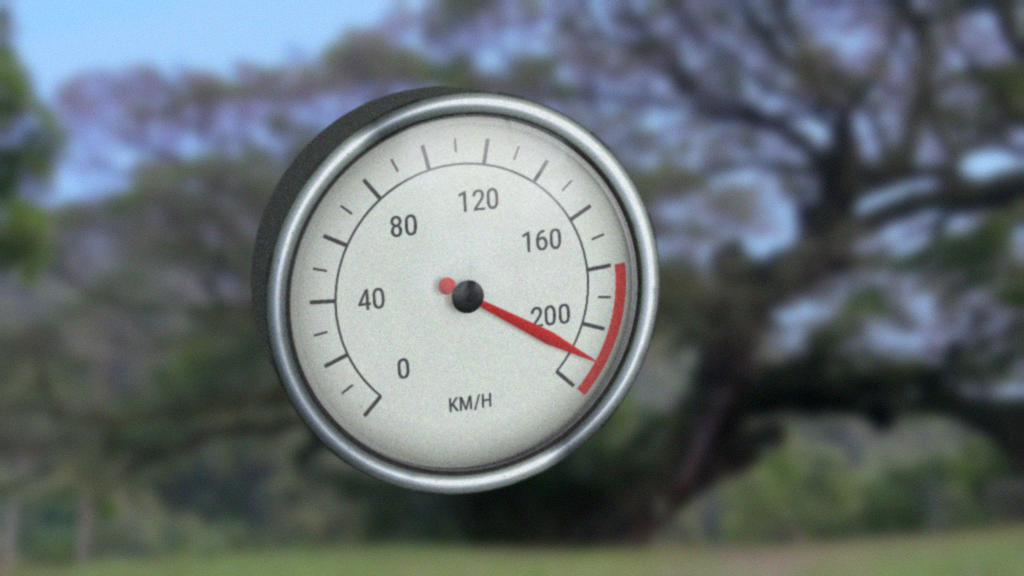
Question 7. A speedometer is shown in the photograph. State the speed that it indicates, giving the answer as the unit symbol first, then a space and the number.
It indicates km/h 210
